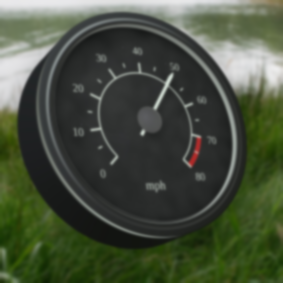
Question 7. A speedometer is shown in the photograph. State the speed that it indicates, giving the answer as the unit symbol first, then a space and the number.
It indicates mph 50
